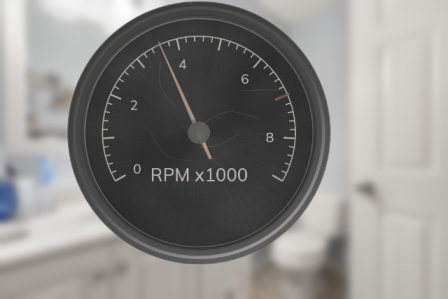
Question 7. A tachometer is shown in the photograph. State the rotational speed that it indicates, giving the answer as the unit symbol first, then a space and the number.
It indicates rpm 3600
